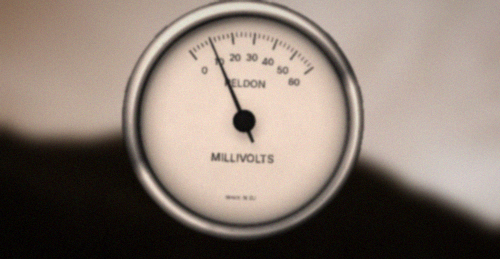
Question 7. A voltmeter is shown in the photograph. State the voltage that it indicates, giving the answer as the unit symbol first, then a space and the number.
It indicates mV 10
